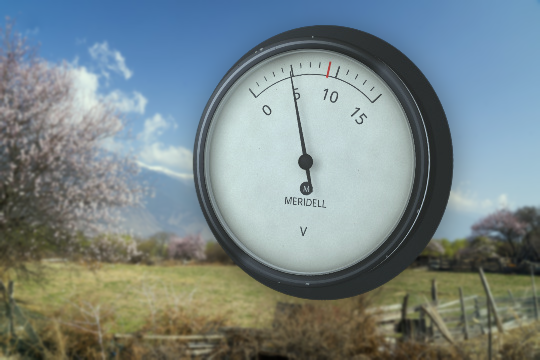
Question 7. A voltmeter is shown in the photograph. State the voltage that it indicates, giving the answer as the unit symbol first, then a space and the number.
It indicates V 5
